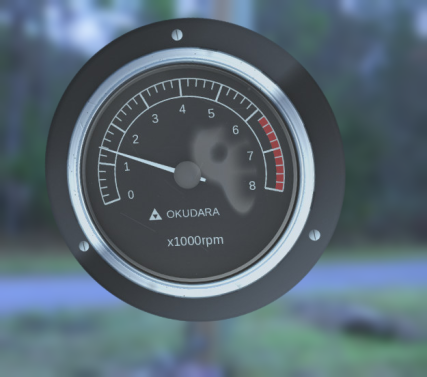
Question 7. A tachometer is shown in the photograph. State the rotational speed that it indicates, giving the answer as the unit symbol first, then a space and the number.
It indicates rpm 1400
